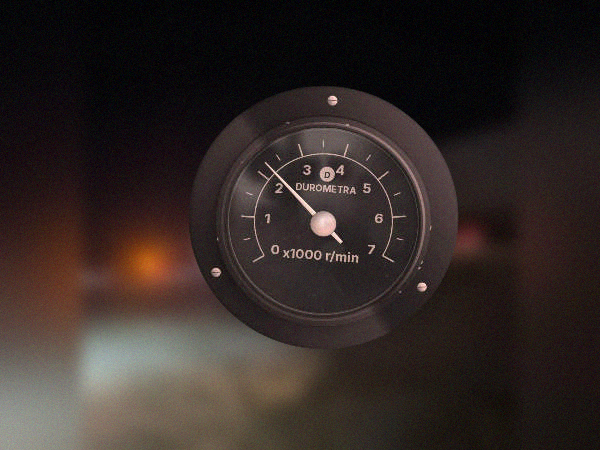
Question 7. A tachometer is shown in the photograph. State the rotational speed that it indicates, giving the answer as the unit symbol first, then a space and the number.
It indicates rpm 2250
